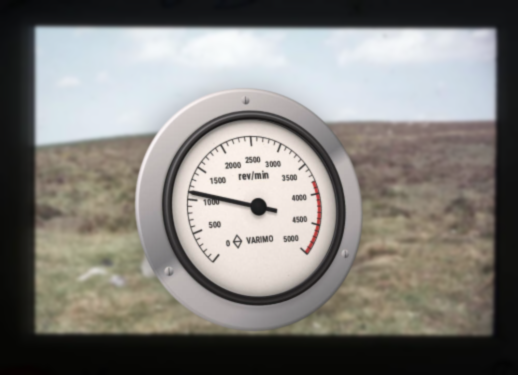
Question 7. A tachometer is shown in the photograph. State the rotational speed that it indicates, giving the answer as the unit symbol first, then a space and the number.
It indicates rpm 1100
